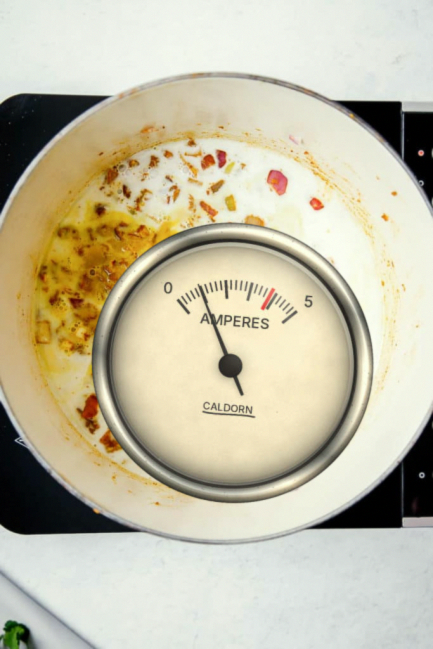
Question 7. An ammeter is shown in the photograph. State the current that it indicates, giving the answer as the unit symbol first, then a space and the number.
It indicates A 1
